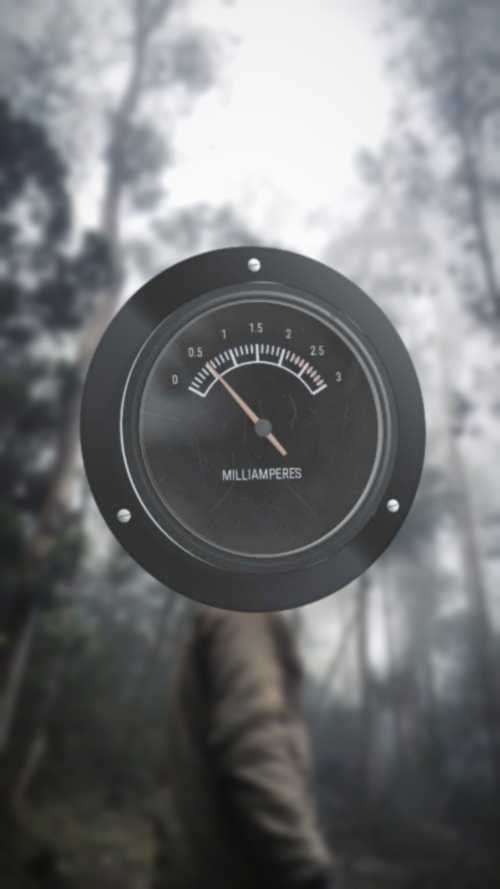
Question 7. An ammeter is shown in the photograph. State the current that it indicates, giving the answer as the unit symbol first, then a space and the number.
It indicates mA 0.5
